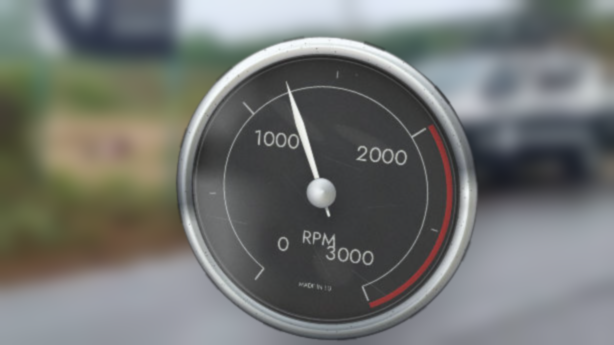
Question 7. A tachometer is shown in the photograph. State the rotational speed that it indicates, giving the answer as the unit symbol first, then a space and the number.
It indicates rpm 1250
